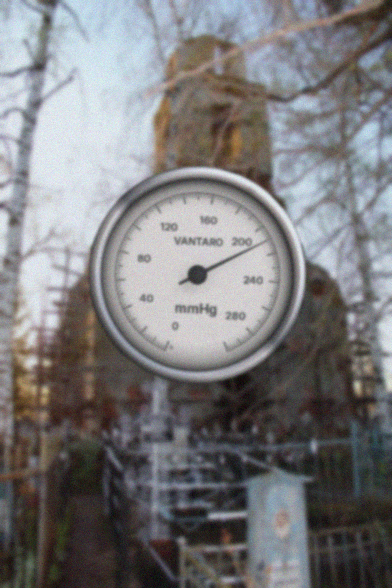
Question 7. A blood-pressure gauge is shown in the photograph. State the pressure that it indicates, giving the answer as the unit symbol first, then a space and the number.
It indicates mmHg 210
